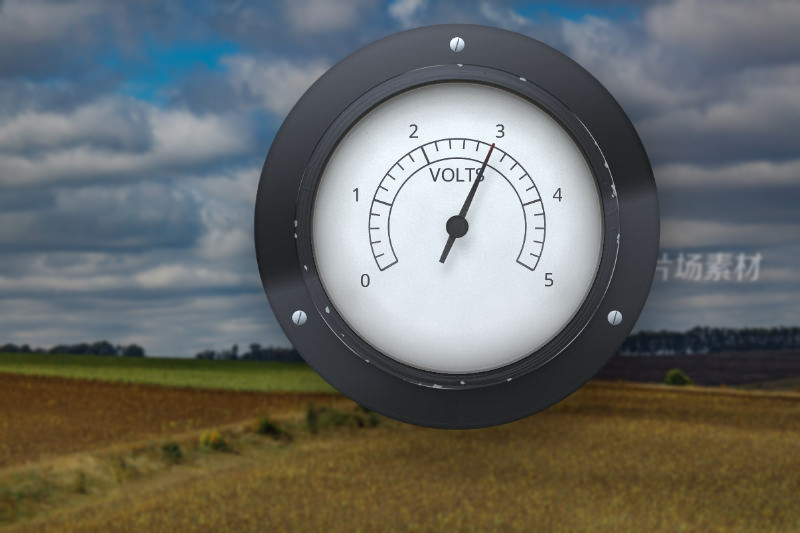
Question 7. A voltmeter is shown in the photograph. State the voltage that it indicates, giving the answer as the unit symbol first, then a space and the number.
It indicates V 3
